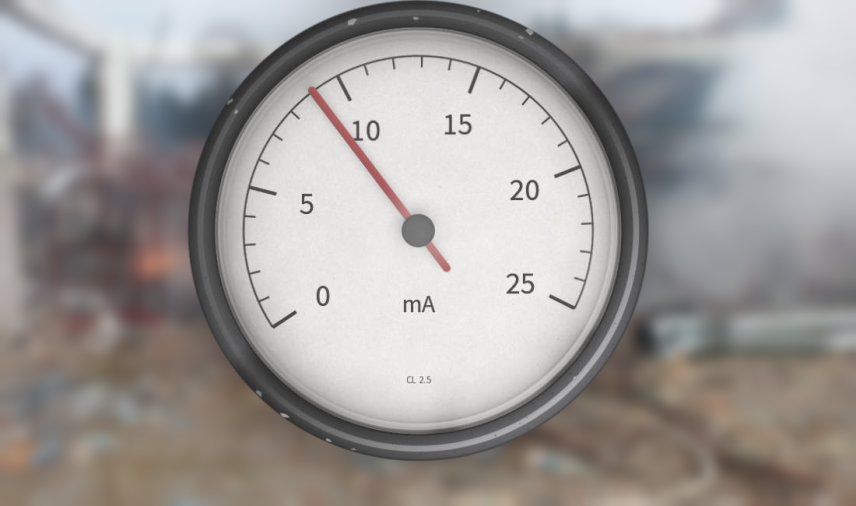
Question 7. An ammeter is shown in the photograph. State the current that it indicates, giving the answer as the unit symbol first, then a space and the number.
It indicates mA 9
